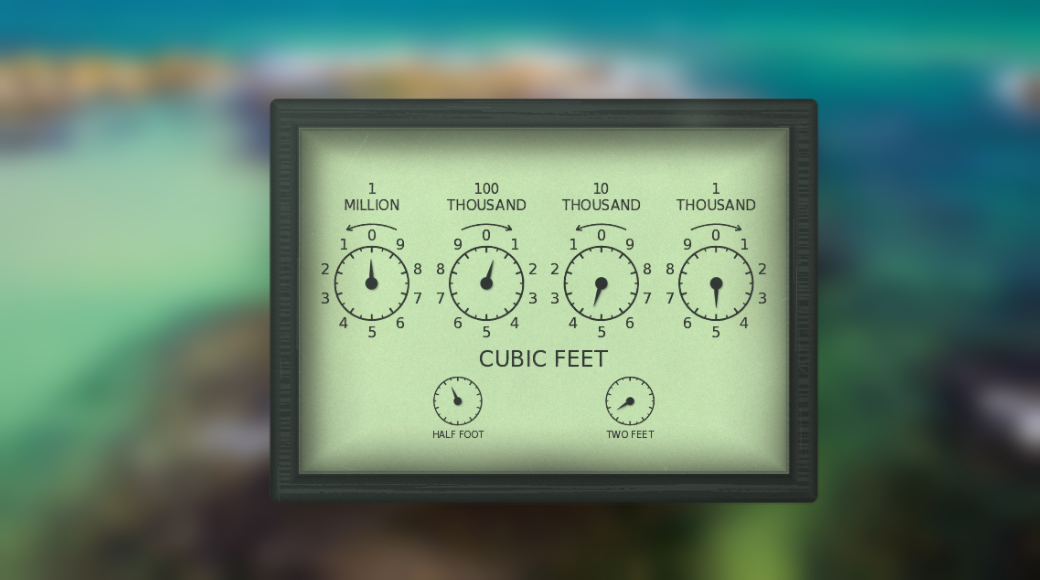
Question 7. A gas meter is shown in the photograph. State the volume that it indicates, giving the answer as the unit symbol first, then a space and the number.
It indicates ft³ 4500
